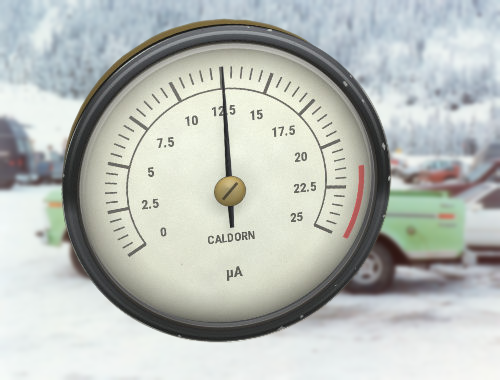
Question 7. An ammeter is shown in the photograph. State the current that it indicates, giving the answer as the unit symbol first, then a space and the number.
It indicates µA 12.5
